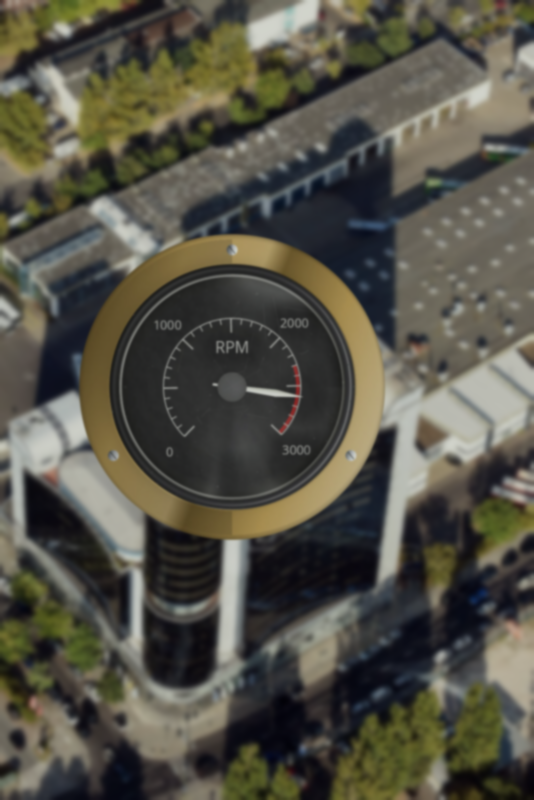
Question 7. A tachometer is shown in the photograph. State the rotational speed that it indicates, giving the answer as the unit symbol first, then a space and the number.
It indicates rpm 2600
